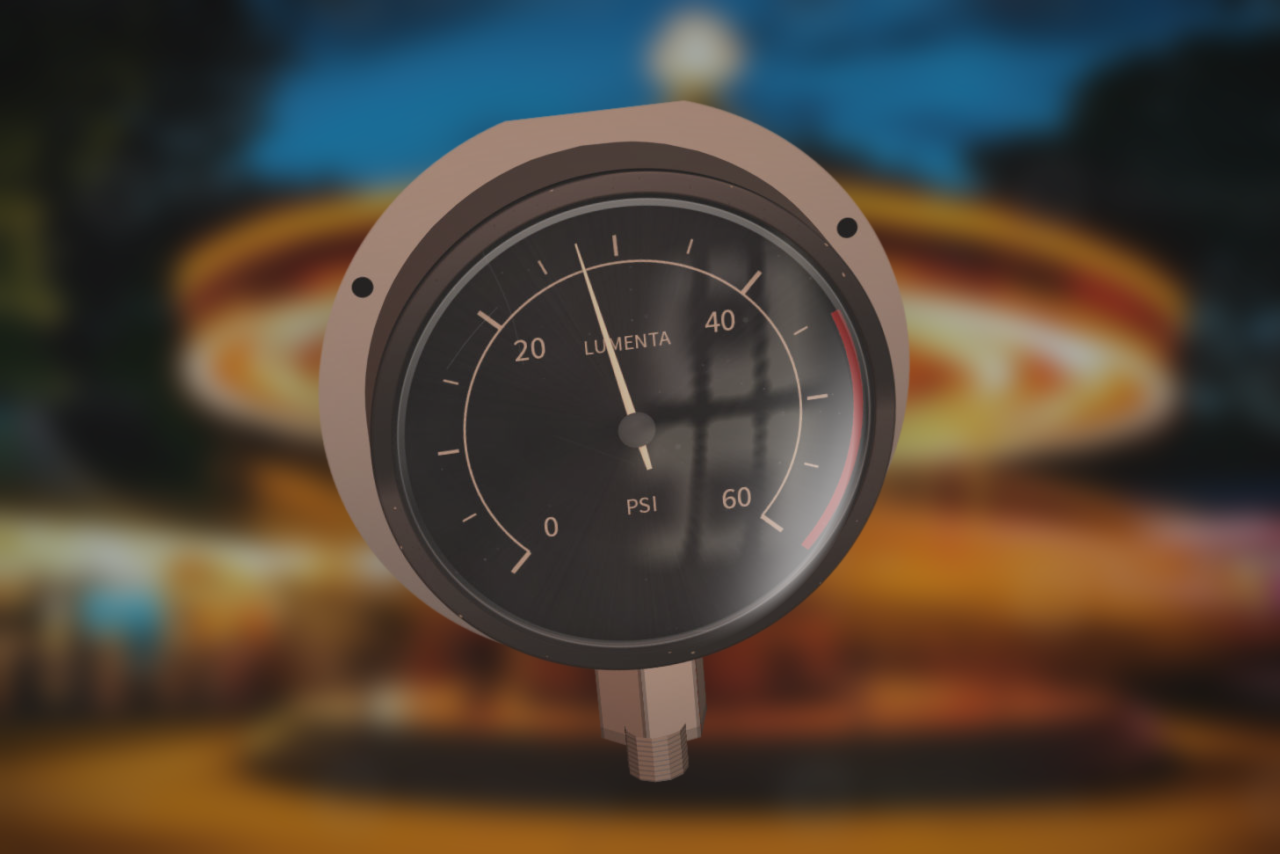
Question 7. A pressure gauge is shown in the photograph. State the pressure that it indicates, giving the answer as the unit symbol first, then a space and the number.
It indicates psi 27.5
